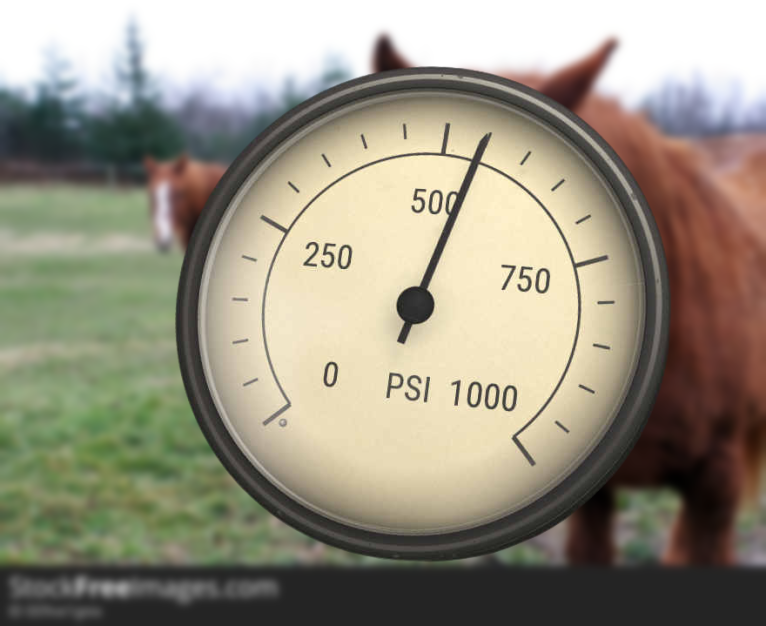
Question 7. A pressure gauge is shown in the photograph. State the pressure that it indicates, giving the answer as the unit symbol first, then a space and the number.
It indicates psi 550
